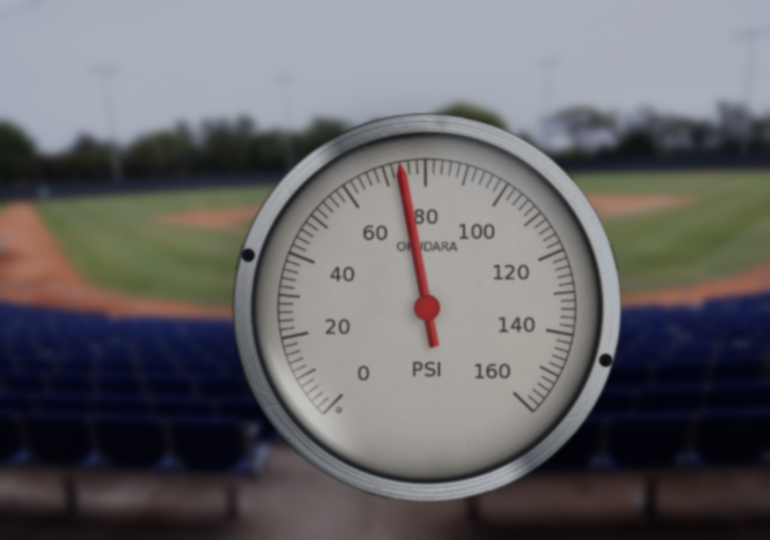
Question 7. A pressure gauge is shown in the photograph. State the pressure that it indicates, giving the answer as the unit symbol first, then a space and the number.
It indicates psi 74
